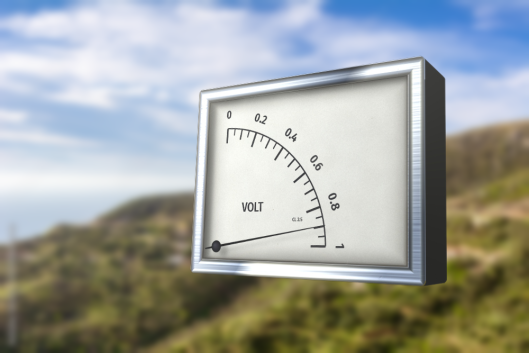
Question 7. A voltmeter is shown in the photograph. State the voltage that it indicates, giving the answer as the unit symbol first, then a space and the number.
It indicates V 0.9
